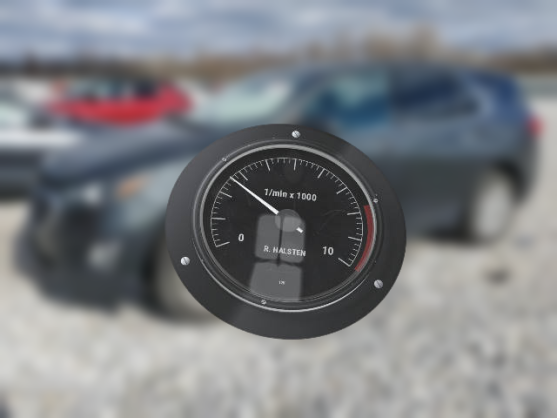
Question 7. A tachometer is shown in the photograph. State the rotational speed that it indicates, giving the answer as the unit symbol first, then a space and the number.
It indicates rpm 2600
